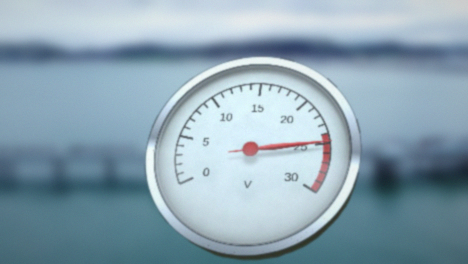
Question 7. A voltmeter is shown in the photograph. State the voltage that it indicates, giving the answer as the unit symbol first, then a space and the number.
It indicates V 25
